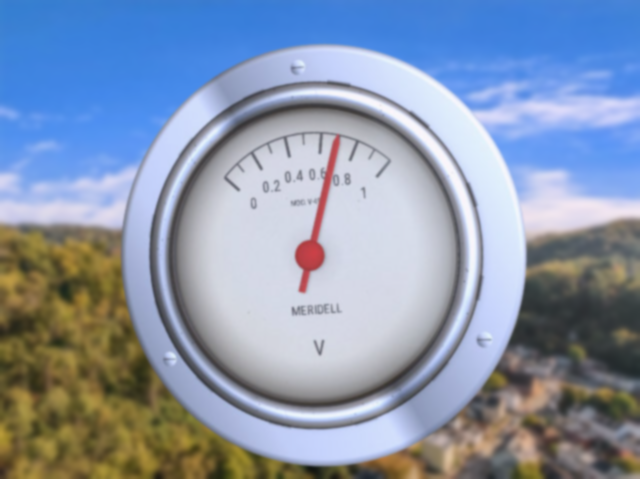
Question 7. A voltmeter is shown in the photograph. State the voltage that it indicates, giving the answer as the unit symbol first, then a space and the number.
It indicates V 0.7
